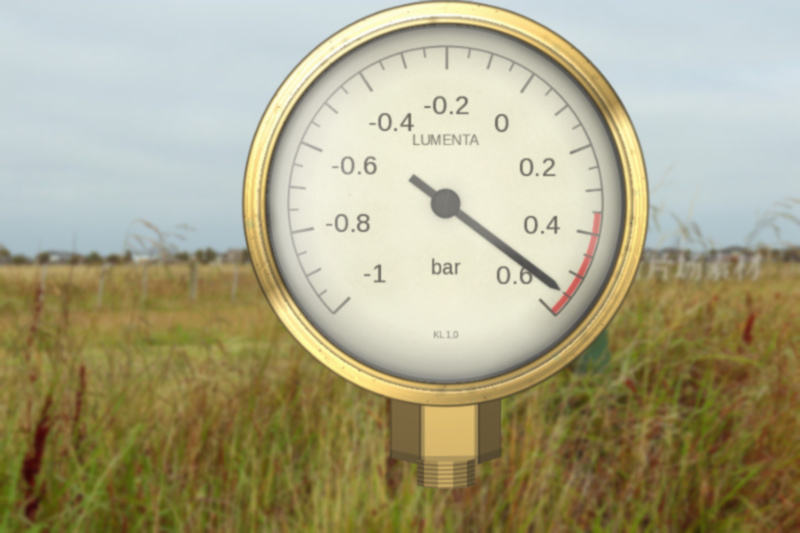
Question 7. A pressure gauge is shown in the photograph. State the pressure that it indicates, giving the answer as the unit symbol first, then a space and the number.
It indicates bar 0.55
